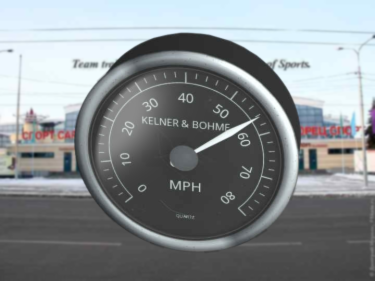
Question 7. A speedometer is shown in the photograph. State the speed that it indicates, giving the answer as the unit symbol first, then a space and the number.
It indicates mph 56
